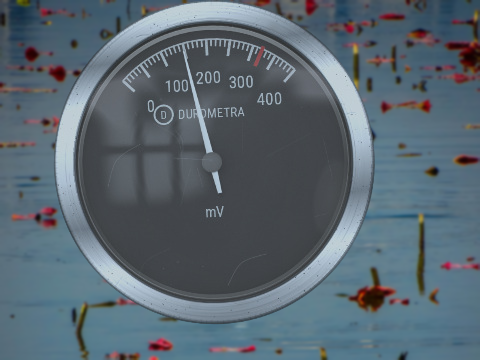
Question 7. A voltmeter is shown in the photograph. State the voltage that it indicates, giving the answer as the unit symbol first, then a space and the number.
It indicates mV 150
